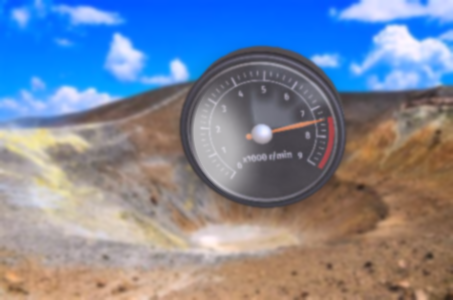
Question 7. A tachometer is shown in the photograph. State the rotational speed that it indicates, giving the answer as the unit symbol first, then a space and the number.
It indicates rpm 7400
